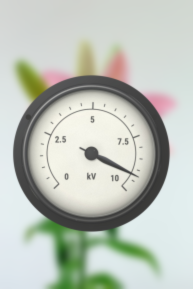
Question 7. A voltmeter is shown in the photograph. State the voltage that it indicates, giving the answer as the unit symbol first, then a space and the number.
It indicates kV 9.25
